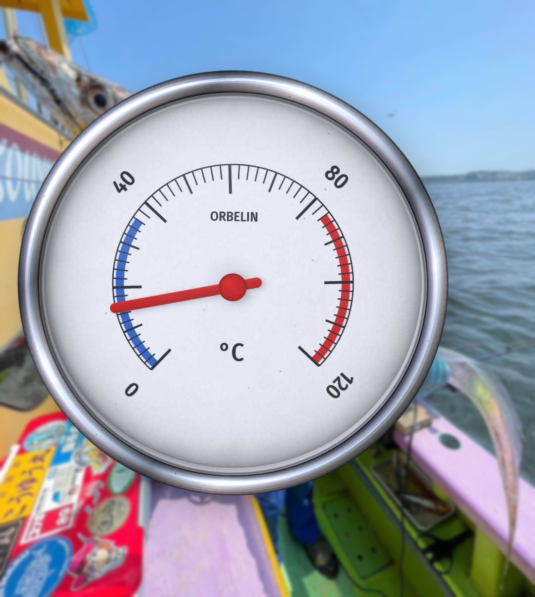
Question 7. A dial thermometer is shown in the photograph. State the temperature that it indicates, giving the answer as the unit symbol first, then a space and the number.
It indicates °C 16
